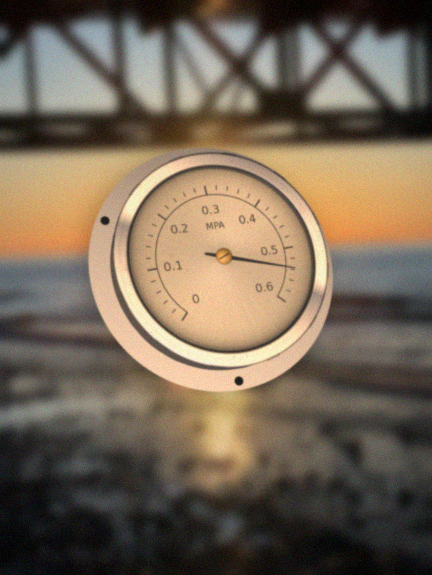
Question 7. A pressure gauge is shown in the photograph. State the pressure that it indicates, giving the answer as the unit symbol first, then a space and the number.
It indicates MPa 0.54
